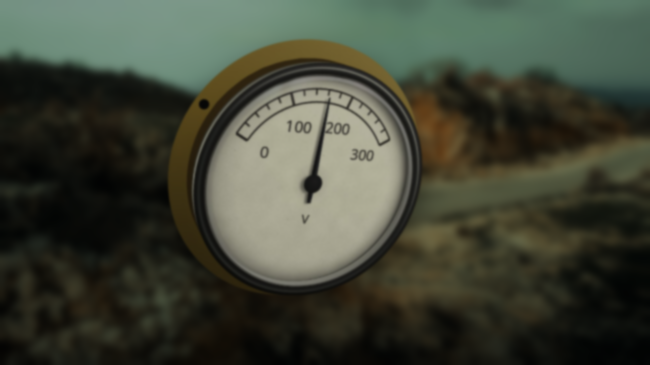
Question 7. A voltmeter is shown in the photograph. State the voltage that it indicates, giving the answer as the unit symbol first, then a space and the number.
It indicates V 160
